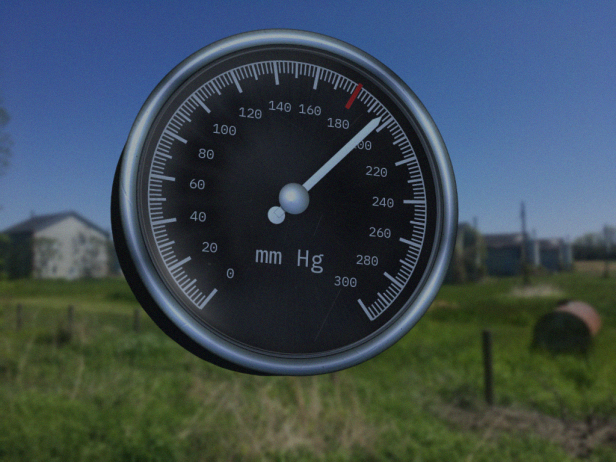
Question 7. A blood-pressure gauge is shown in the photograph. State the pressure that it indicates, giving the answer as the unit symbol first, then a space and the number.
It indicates mmHg 196
